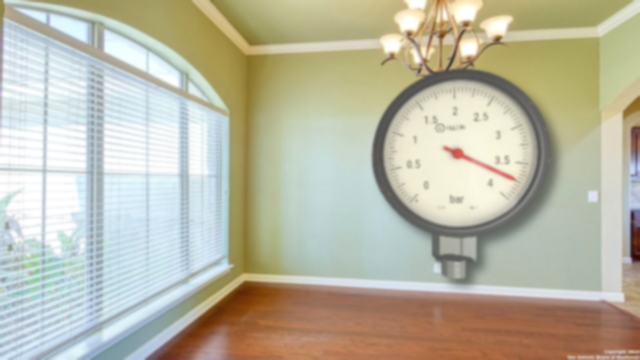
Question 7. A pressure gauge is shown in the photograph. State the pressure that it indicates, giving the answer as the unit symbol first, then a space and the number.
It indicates bar 3.75
